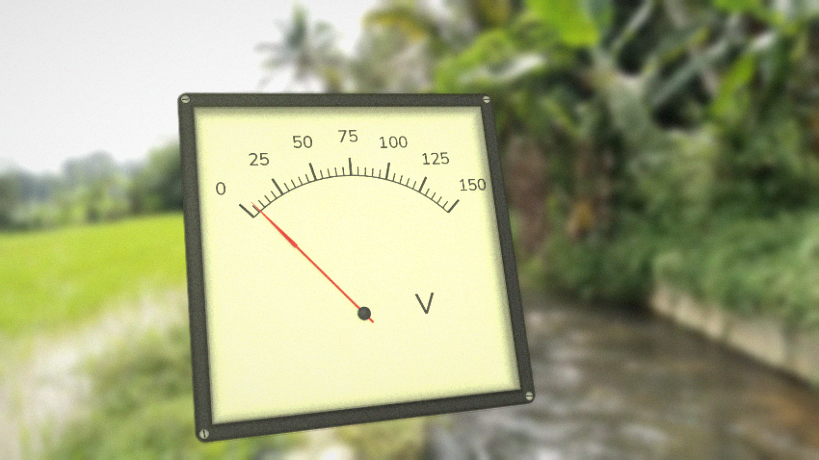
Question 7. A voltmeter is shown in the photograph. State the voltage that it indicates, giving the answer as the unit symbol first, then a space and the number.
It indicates V 5
